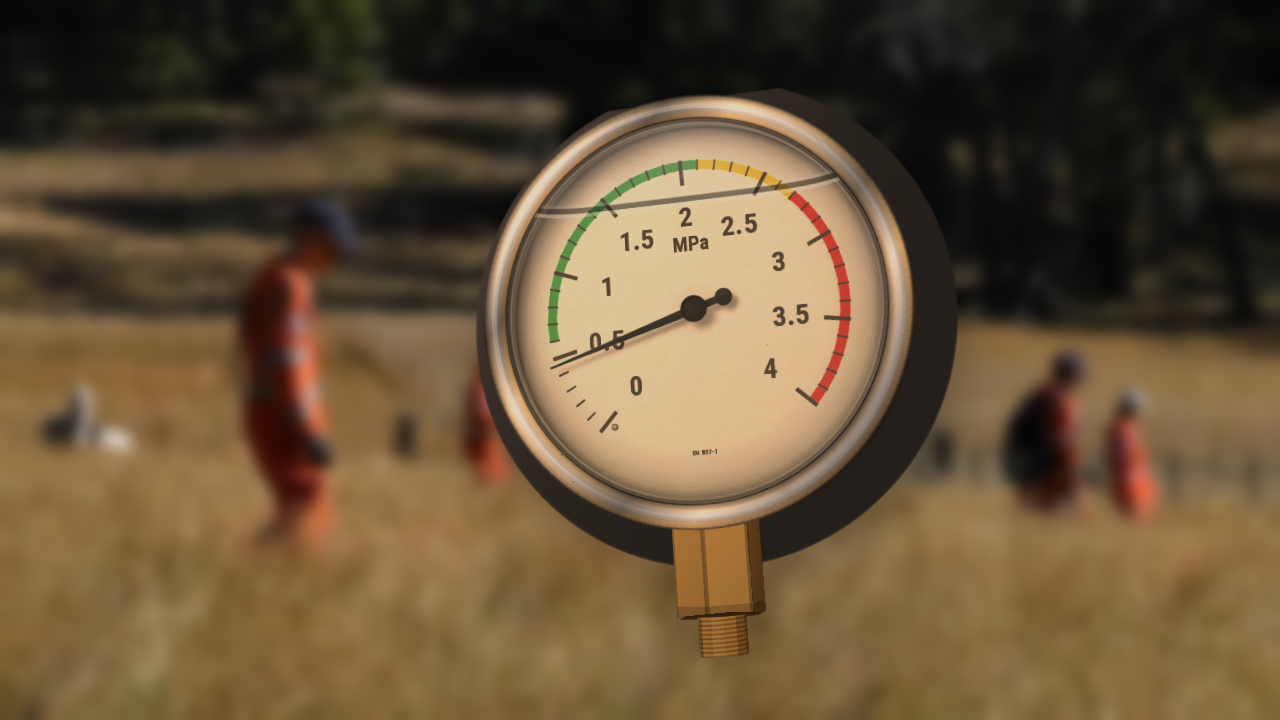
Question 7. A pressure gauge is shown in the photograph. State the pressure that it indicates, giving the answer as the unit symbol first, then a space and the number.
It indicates MPa 0.45
